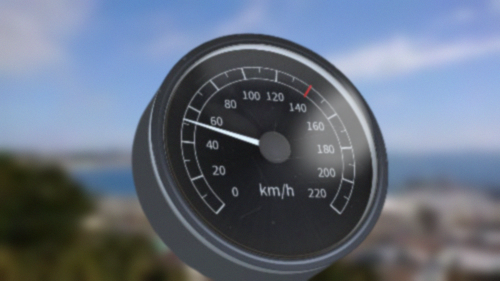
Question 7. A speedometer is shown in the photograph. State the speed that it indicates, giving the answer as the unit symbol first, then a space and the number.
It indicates km/h 50
